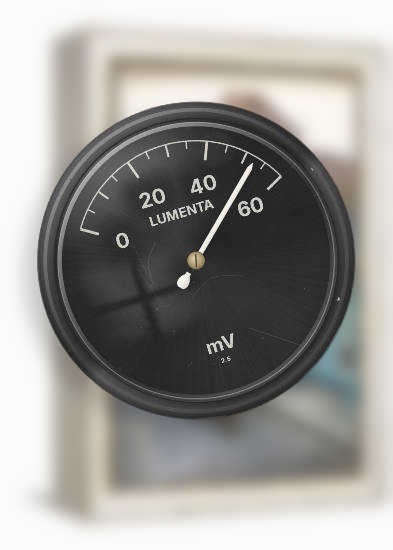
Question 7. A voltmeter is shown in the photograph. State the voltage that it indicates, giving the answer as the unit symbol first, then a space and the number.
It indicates mV 52.5
